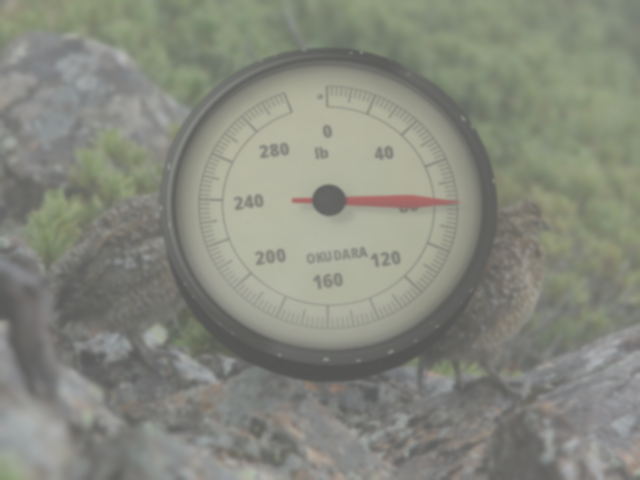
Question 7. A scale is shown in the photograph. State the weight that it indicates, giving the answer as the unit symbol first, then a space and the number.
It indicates lb 80
